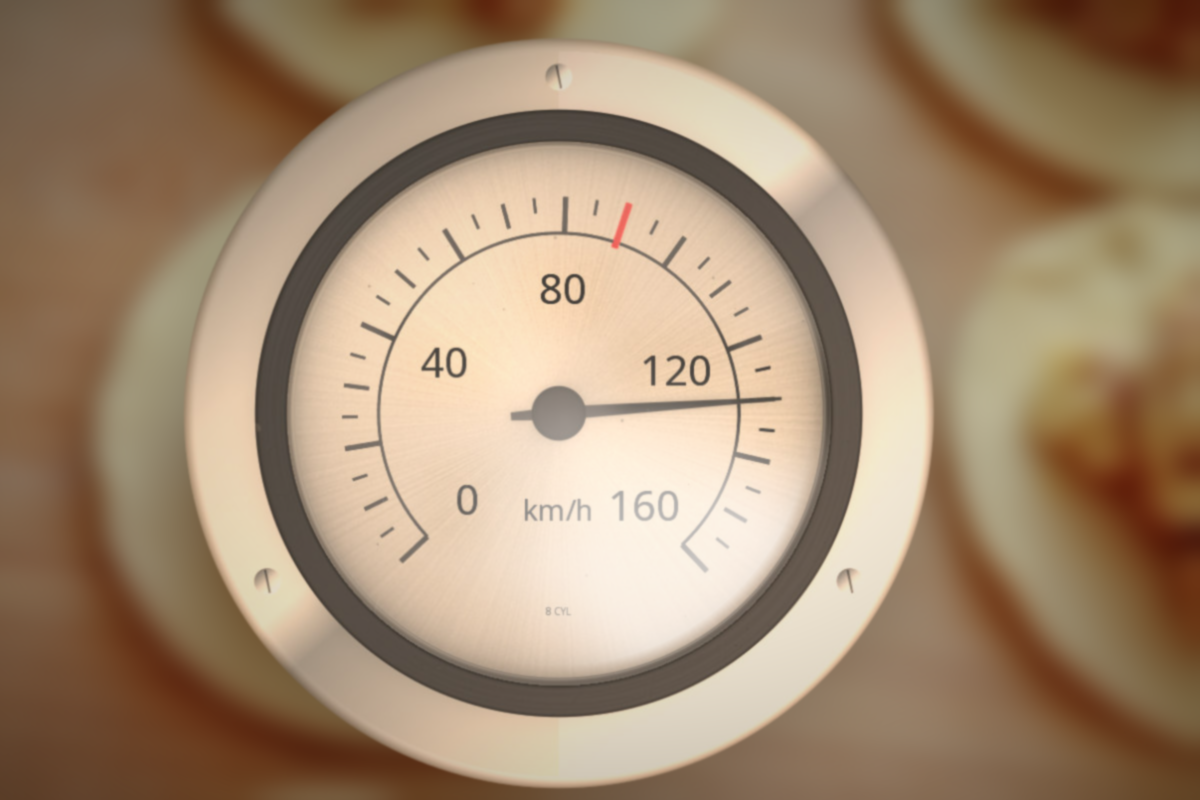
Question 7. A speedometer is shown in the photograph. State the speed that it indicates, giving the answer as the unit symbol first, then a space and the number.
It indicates km/h 130
